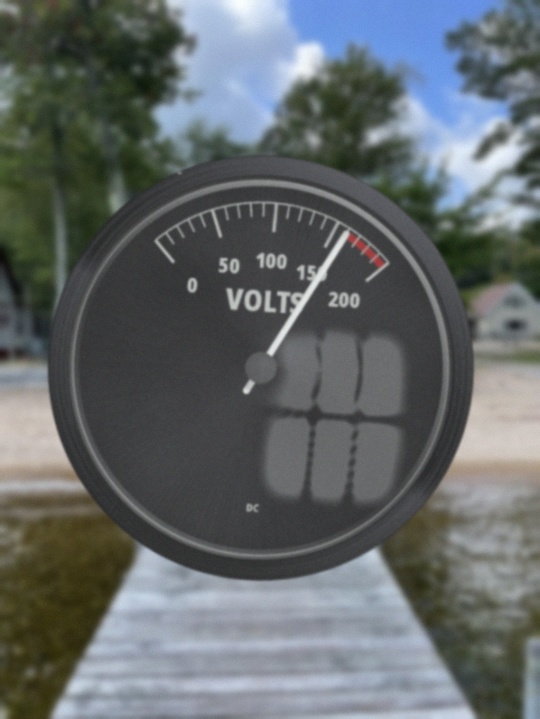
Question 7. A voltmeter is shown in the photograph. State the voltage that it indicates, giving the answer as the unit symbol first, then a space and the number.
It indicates V 160
